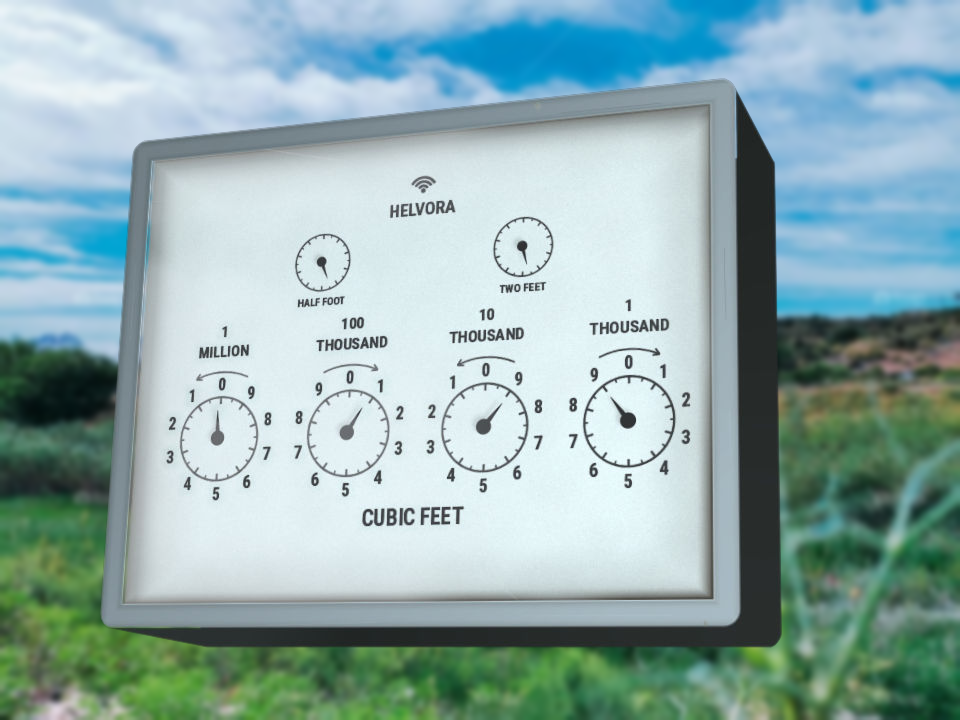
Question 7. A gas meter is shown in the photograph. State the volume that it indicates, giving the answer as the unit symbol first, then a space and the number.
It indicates ft³ 8900
